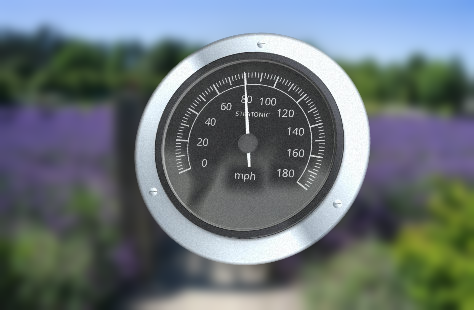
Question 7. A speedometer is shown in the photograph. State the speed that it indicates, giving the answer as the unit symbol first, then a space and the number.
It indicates mph 80
